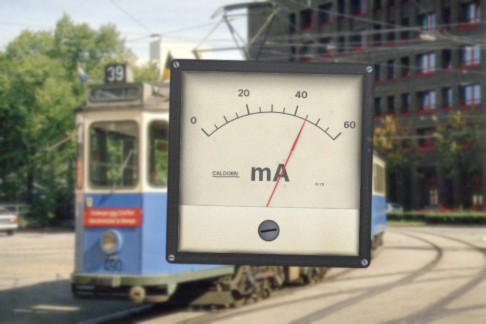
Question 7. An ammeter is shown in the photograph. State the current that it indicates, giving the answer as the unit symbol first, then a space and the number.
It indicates mA 45
